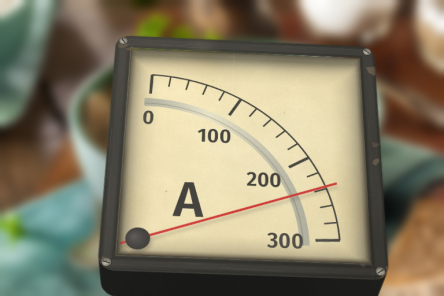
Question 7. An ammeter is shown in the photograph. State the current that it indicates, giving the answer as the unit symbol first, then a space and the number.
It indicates A 240
